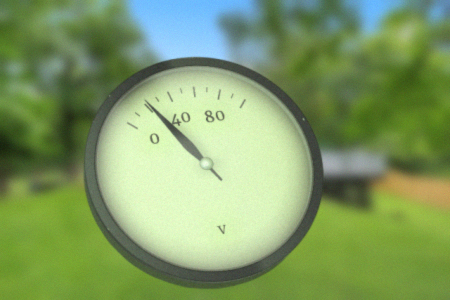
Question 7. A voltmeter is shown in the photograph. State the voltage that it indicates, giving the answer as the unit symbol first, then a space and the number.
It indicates V 20
